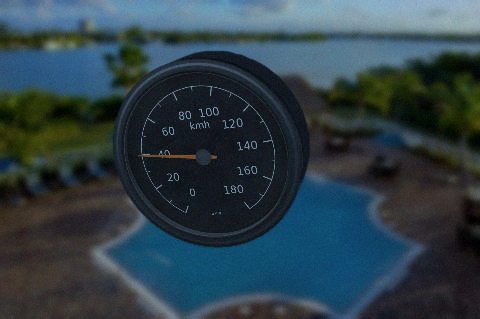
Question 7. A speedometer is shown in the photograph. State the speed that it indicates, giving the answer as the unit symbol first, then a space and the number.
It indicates km/h 40
